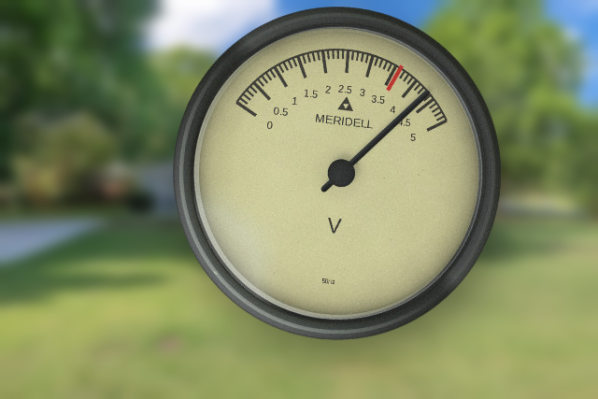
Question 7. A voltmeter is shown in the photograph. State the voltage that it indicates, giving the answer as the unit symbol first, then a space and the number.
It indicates V 4.3
